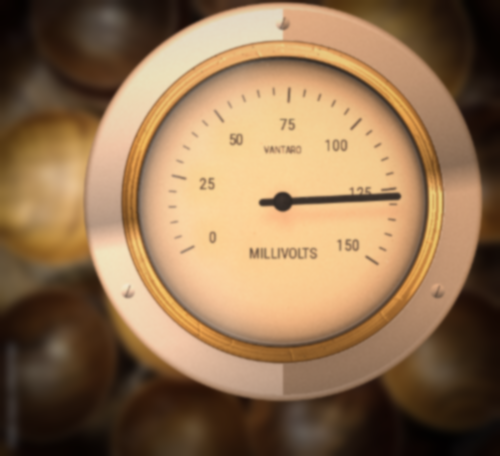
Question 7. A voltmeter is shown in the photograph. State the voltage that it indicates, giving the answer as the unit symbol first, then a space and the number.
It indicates mV 127.5
